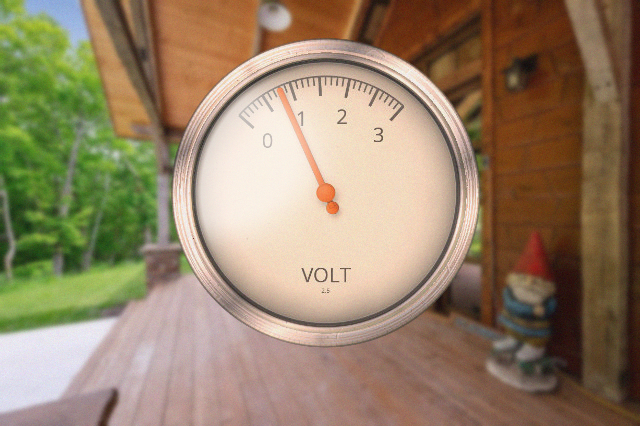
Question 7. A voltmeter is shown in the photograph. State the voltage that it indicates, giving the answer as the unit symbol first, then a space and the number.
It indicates V 0.8
